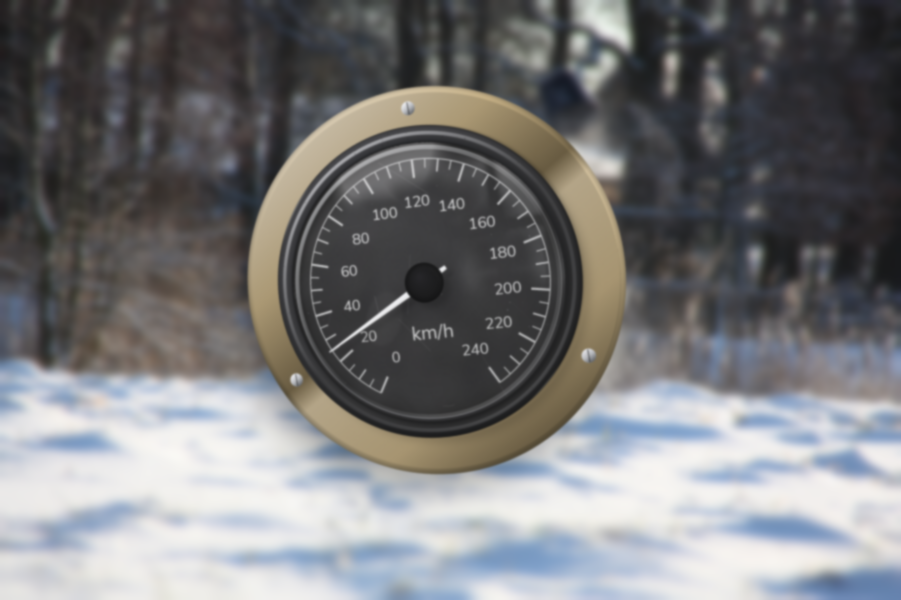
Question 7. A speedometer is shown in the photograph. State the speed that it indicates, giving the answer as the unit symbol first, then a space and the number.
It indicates km/h 25
